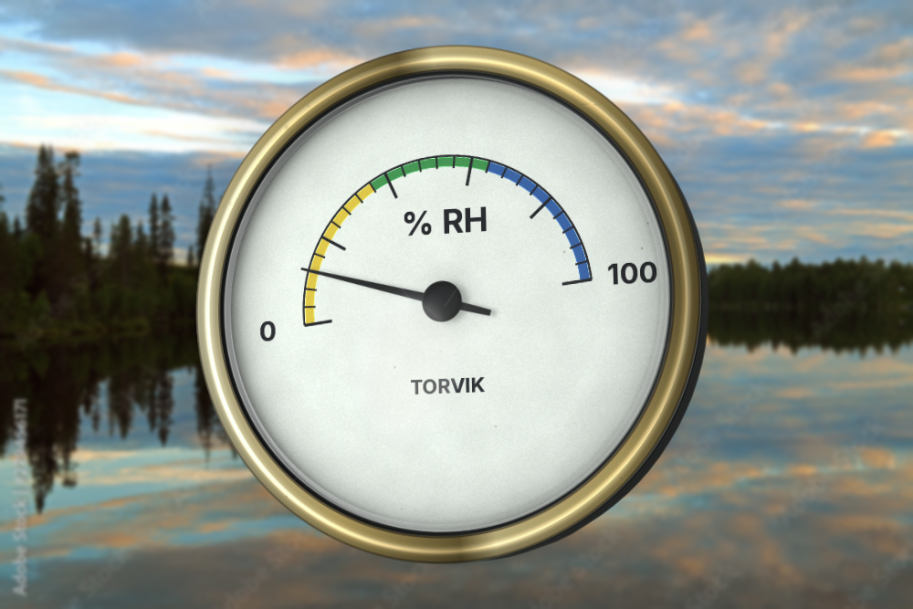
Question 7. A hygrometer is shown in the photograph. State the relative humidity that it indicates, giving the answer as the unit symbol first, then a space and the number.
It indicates % 12
